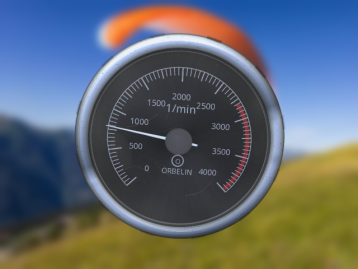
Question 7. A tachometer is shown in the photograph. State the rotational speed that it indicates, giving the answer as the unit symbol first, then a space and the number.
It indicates rpm 800
